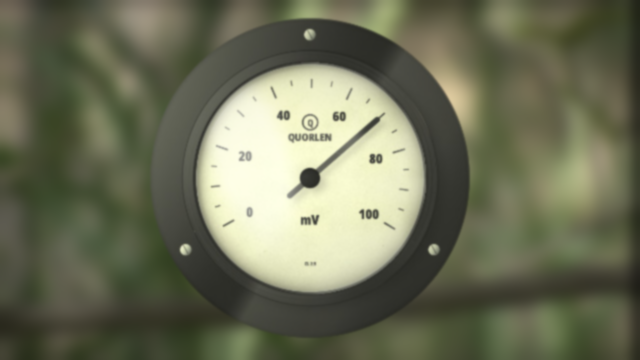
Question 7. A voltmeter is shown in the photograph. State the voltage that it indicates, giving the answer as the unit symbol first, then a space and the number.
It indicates mV 70
